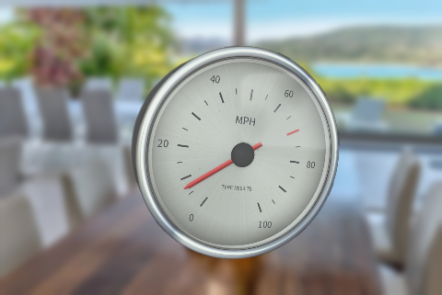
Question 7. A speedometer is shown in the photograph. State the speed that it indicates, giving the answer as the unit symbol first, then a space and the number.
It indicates mph 7.5
